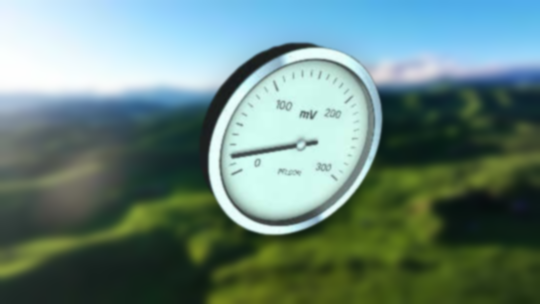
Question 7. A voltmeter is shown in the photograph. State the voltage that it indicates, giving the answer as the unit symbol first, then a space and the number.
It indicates mV 20
